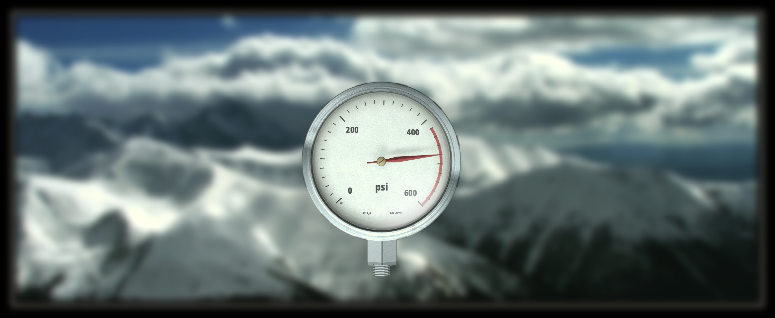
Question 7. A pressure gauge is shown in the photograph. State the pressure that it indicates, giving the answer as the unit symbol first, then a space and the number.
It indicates psi 480
